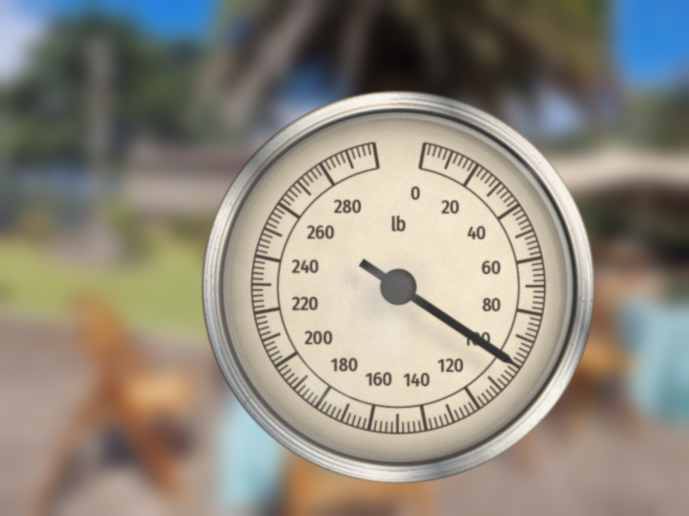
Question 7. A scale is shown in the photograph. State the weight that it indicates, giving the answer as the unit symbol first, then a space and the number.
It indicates lb 100
